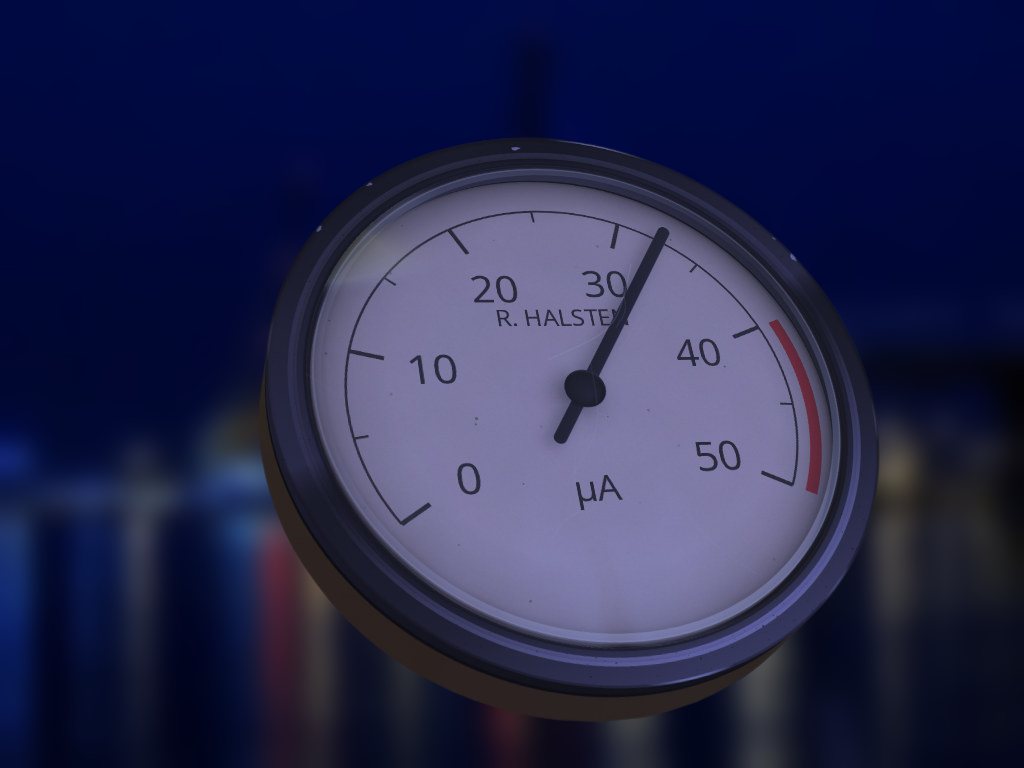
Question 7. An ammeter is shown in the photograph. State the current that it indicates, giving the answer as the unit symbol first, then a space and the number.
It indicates µA 32.5
